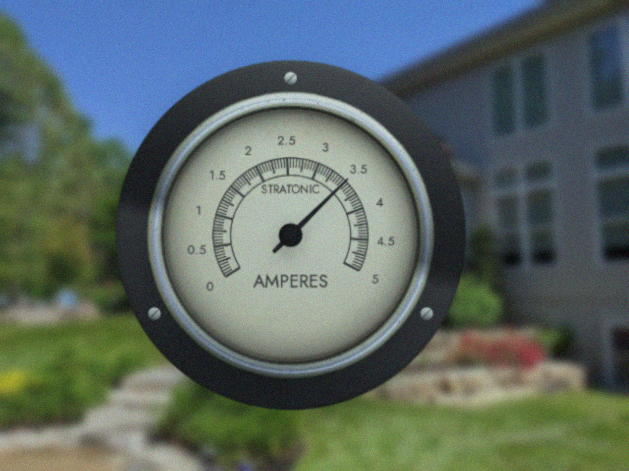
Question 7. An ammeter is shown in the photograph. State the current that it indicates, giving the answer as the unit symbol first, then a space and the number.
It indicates A 3.5
